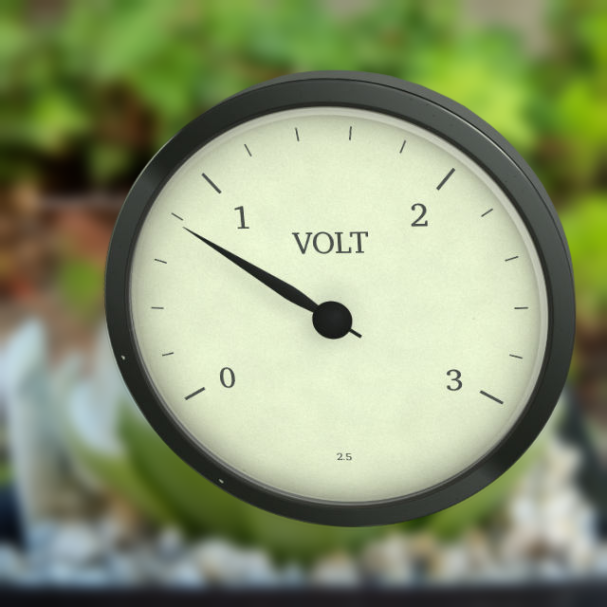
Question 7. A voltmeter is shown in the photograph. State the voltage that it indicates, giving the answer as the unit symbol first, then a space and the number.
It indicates V 0.8
